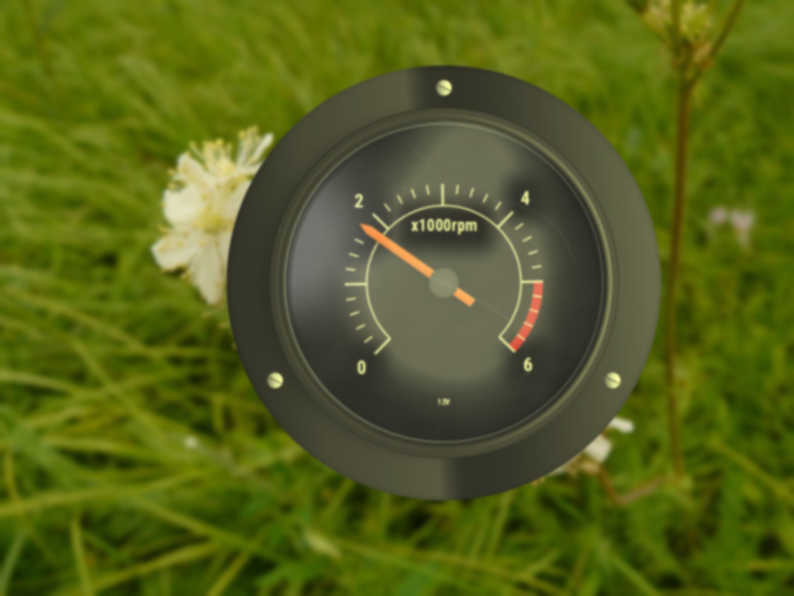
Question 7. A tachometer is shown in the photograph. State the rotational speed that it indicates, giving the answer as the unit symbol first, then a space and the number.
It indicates rpm 1800
